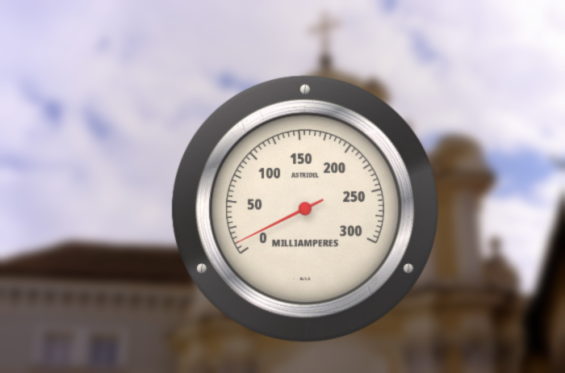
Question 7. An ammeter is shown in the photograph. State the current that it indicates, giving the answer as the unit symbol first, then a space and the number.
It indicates mA 10
